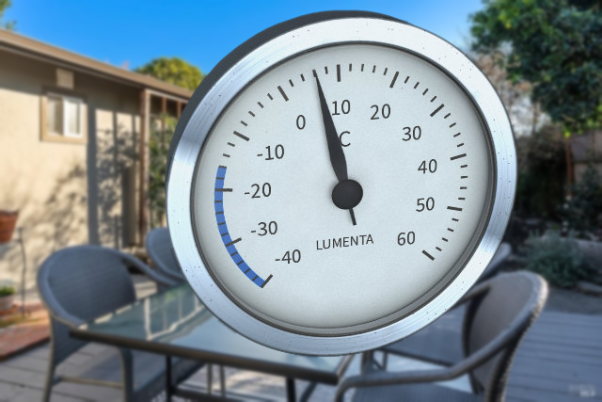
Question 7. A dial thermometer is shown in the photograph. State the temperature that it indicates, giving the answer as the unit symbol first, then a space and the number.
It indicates °C 6
